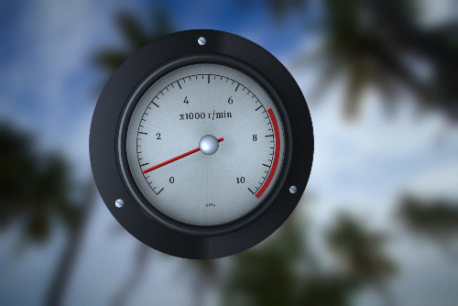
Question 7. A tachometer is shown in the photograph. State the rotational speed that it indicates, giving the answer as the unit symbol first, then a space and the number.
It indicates rpm 800
